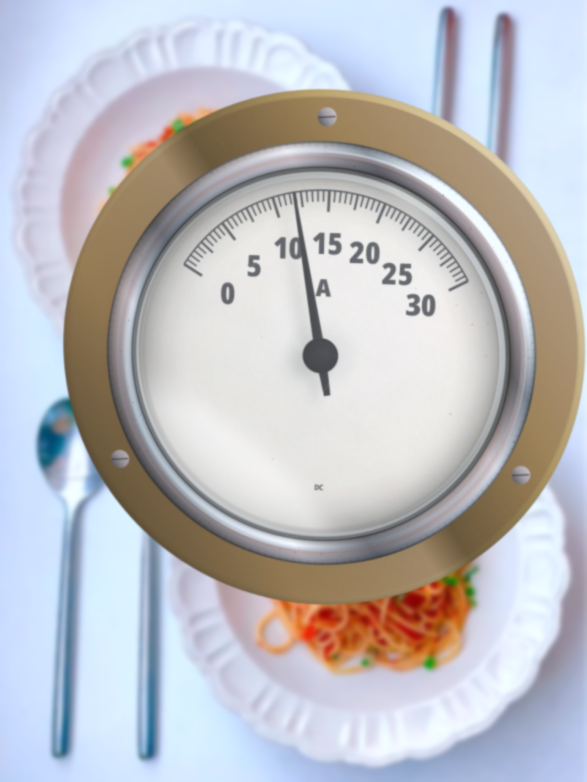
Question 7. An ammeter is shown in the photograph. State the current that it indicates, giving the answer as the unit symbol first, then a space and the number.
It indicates A 12
